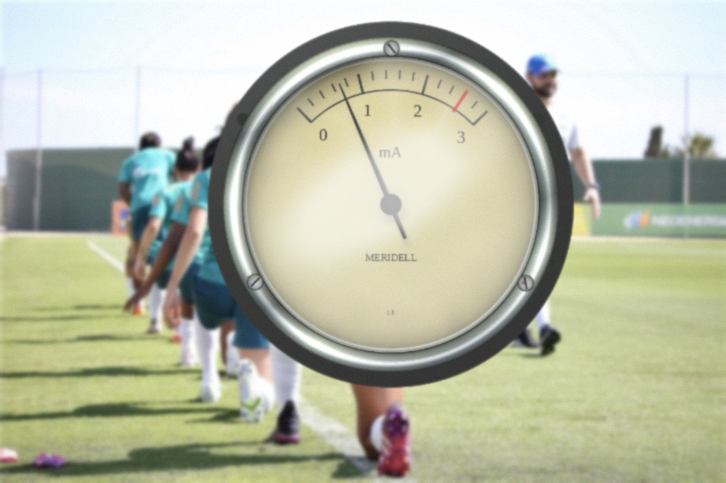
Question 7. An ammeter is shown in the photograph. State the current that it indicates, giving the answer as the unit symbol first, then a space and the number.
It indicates mA 0.7
